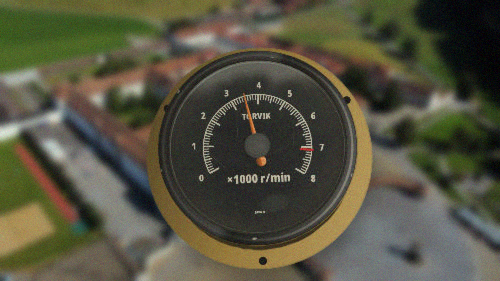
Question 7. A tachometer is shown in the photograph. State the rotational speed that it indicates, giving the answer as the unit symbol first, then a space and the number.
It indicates rpm 3500
